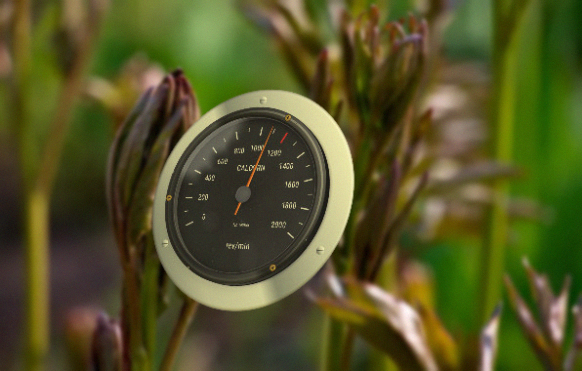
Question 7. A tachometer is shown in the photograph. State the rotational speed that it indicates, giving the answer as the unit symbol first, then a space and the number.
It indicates rpm 1100
